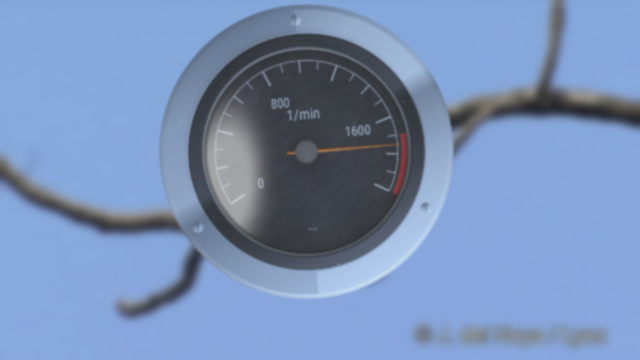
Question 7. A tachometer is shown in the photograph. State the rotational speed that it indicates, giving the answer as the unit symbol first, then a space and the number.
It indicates rpm 1750
